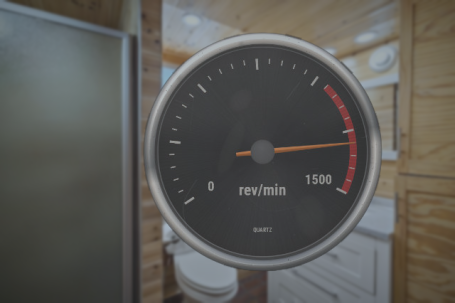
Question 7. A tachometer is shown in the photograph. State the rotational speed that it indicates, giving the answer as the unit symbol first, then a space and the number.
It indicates rpm 1300
